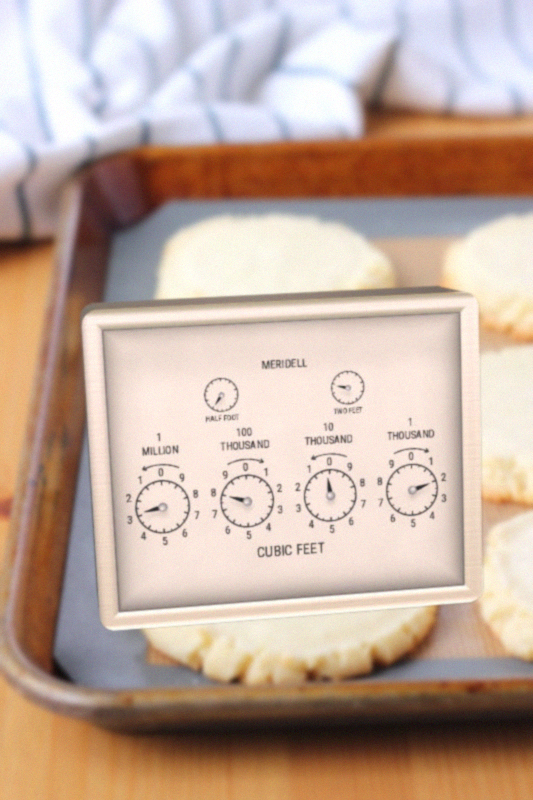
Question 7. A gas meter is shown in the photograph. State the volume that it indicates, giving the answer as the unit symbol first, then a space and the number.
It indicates ft³ 280200
